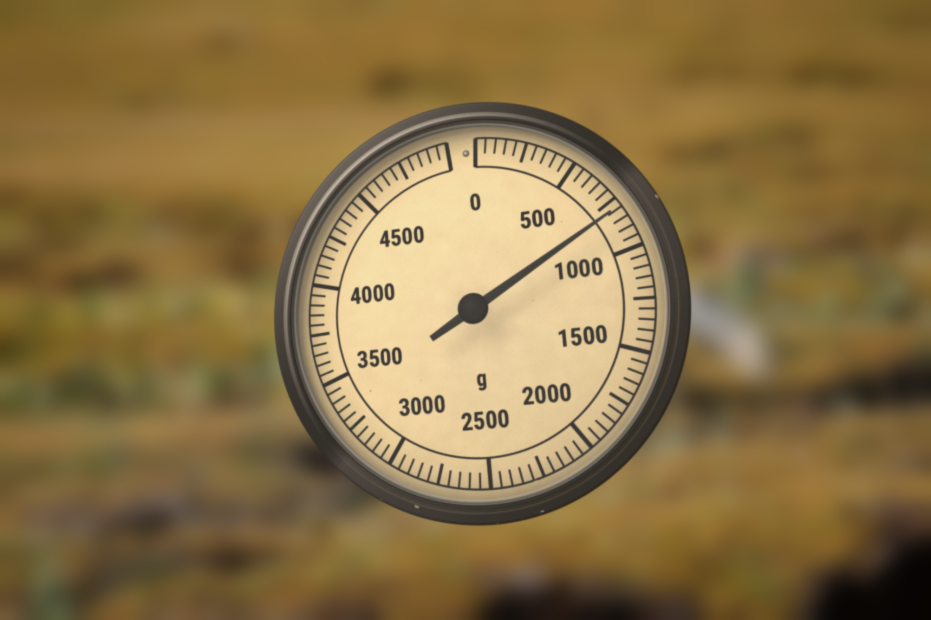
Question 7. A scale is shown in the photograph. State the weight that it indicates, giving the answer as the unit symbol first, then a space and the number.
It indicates g 800
